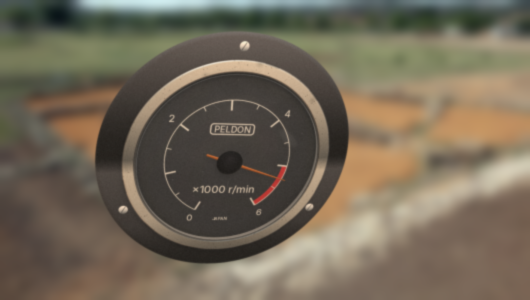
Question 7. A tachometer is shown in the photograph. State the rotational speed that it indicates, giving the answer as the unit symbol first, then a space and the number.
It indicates rpm 5250
